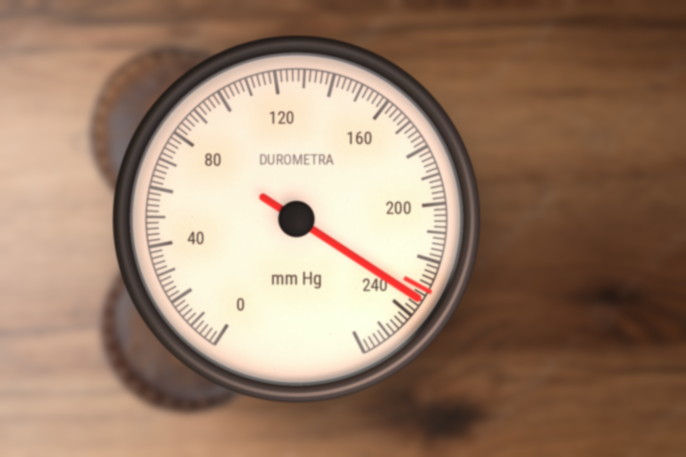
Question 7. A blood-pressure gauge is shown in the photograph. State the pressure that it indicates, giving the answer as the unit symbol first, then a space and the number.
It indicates mmHg 234
